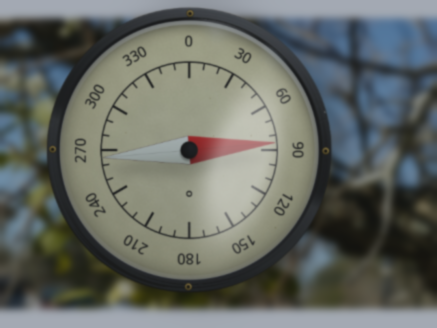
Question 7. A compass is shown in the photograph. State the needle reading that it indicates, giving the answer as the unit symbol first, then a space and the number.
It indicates ° 85
